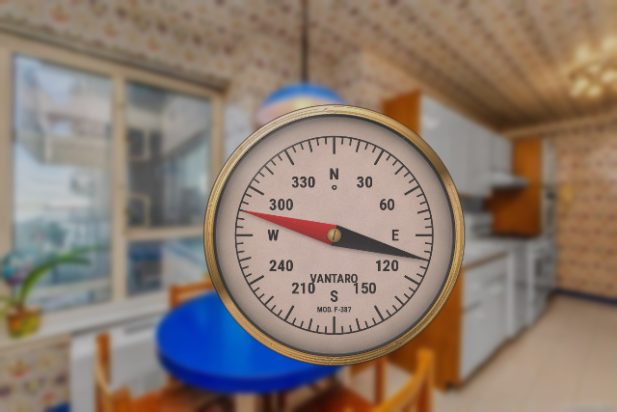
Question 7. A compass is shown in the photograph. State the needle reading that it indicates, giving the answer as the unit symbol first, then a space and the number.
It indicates ° 285
